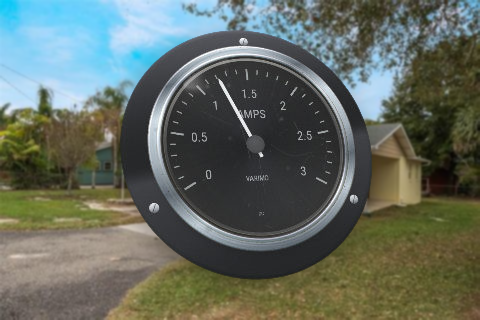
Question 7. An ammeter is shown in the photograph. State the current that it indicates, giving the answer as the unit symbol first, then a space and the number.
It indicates A 1.2
